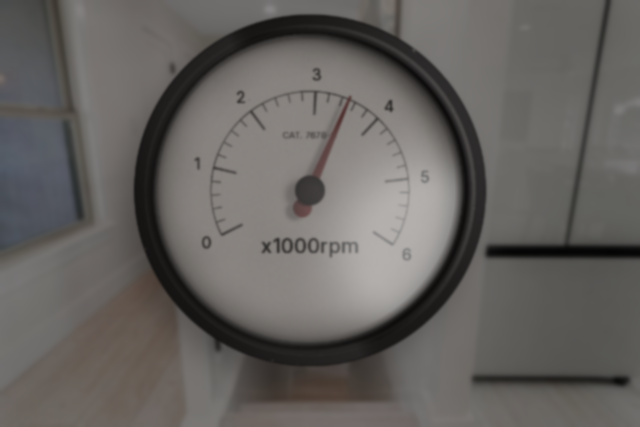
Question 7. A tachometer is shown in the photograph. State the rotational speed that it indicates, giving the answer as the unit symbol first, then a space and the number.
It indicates rpm 3500
